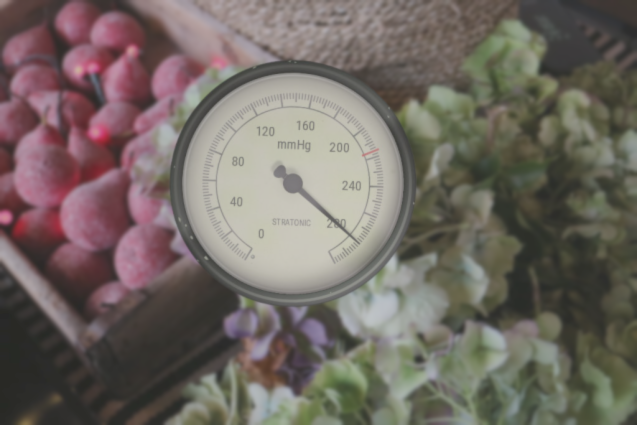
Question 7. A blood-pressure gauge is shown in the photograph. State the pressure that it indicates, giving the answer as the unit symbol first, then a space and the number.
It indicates mmHg 280
